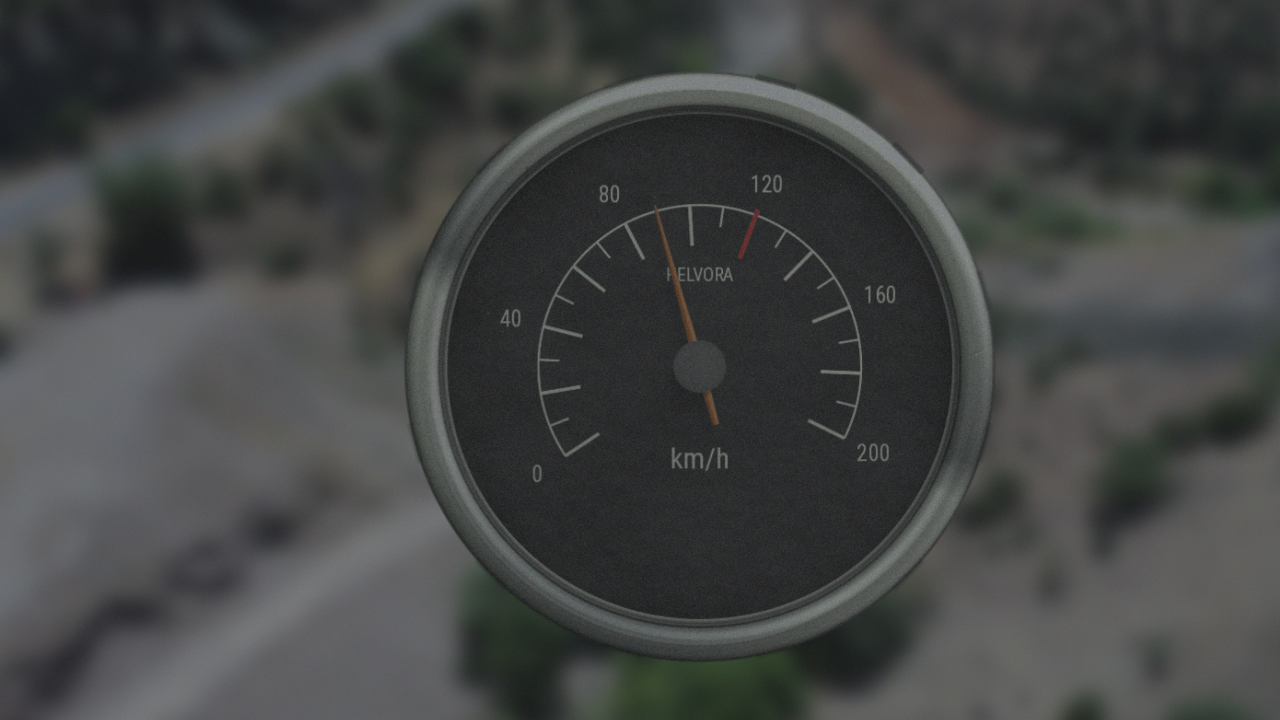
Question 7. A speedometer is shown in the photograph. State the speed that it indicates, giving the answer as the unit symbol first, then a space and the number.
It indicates km/h 90
